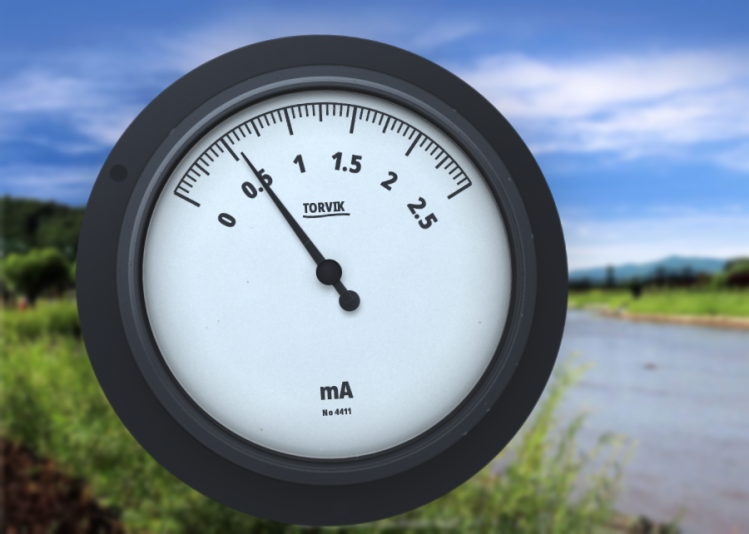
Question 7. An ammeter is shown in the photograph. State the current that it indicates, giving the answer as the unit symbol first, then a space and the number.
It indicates mA 0.55
